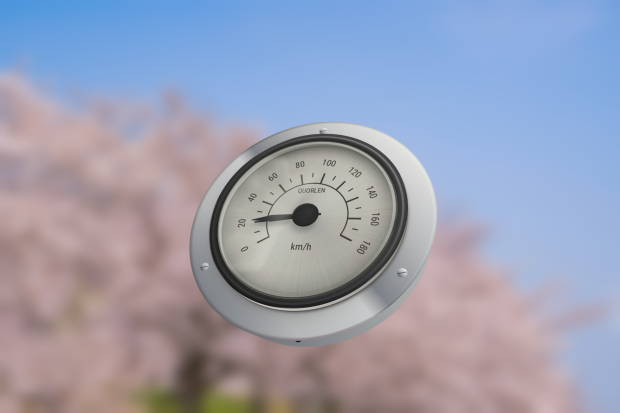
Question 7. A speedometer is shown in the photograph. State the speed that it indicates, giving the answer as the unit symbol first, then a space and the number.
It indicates km/h 20
